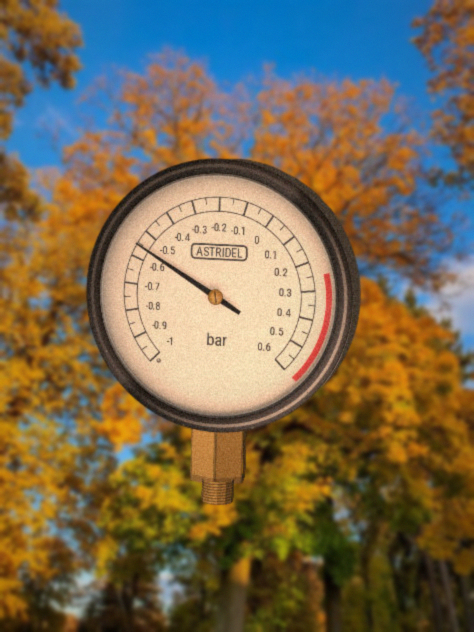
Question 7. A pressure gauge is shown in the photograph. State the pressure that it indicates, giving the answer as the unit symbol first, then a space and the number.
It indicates bar -0.55
